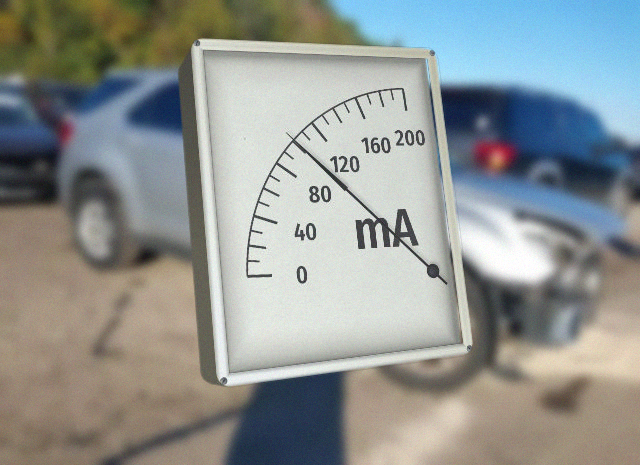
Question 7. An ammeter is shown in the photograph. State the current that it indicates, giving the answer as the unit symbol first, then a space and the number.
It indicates mA 100
